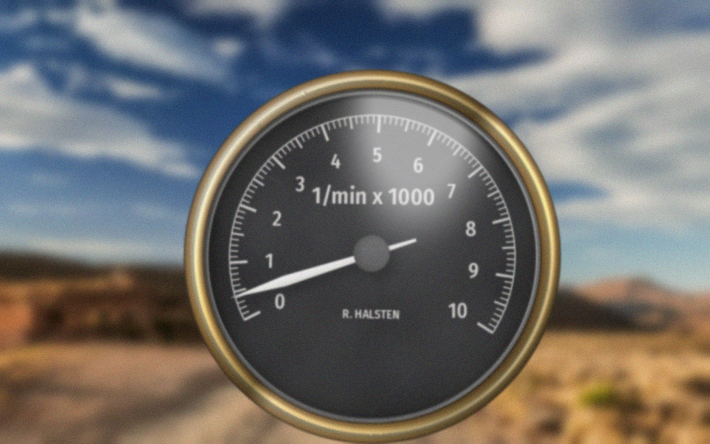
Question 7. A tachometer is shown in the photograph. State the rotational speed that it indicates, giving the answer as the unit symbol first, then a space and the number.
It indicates rpm 400
